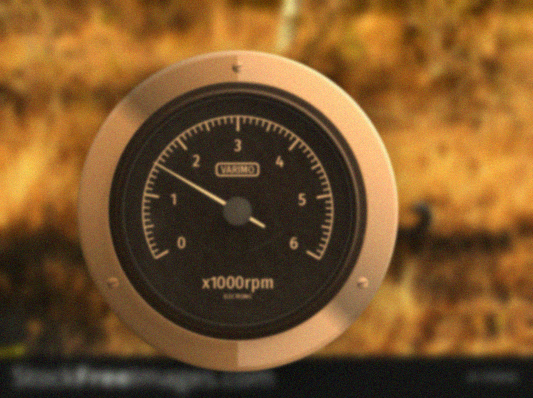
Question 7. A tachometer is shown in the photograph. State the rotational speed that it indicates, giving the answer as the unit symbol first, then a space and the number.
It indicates rpm 1500
